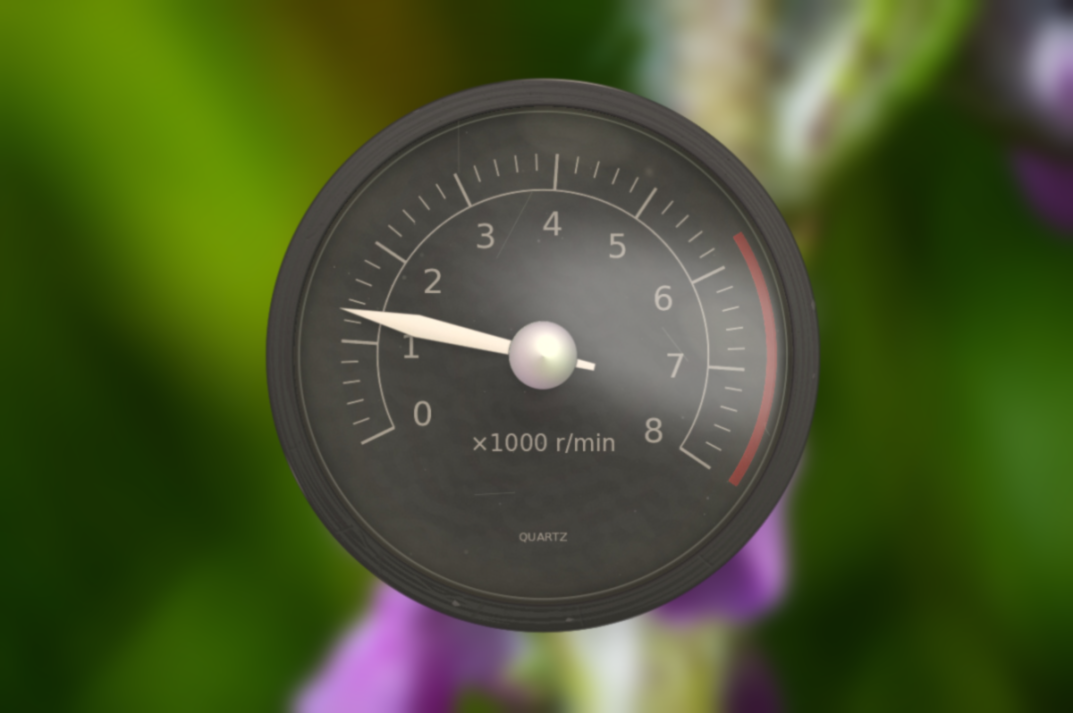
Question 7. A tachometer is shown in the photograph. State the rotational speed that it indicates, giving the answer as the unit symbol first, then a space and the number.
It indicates rpm 1300
